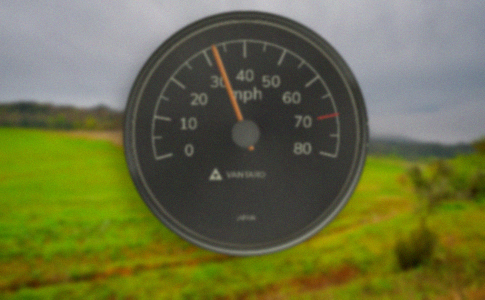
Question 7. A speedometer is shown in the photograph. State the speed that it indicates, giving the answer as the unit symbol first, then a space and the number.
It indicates mph 32.5
